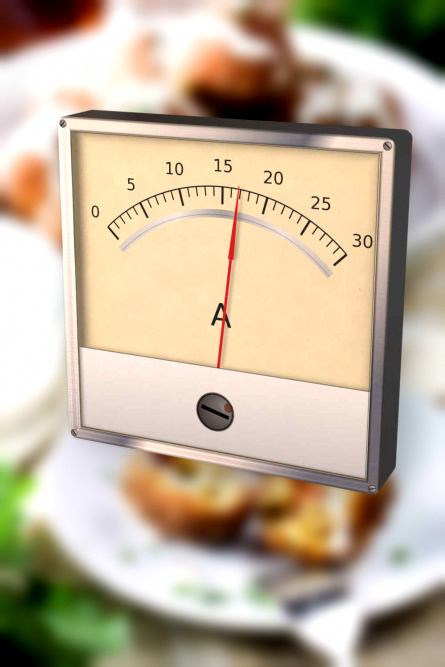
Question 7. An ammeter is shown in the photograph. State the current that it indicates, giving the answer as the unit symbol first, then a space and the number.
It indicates A 17
